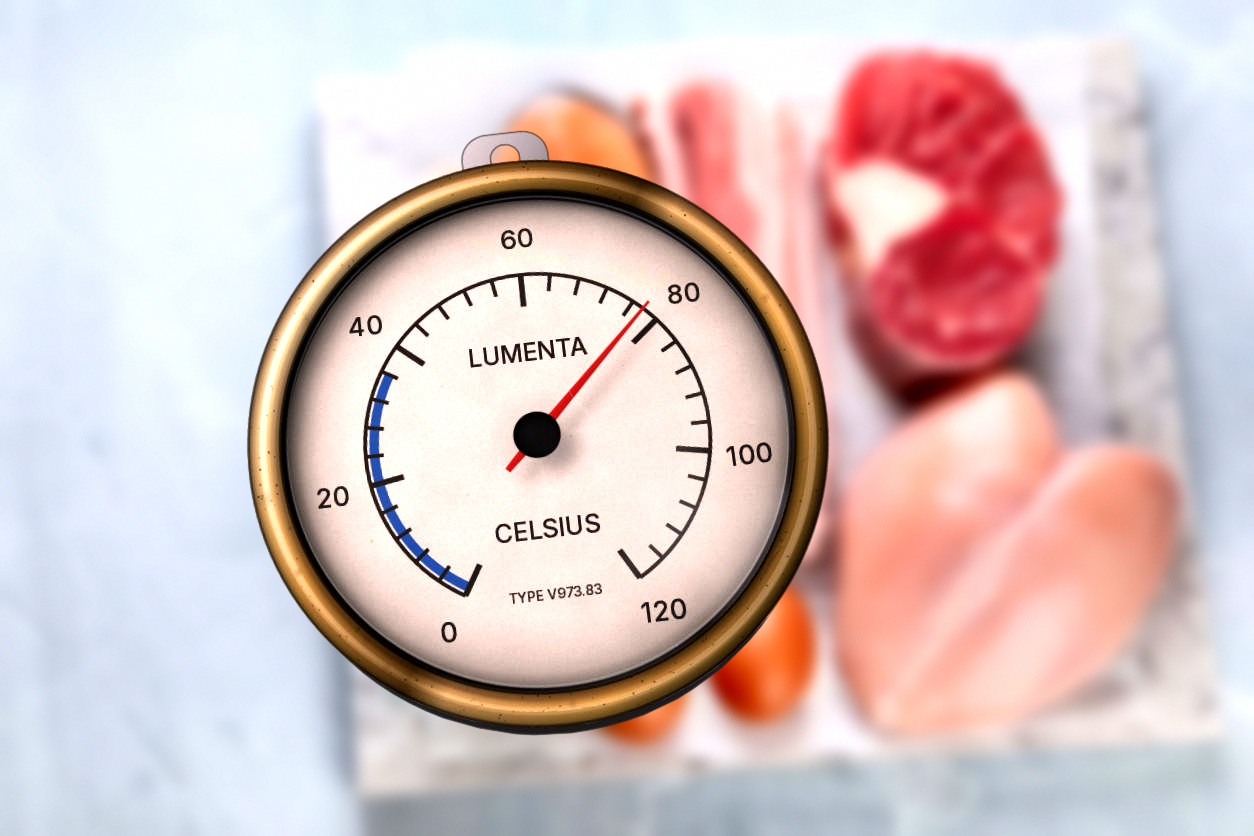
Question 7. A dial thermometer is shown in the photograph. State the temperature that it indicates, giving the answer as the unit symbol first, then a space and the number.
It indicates °C 78
